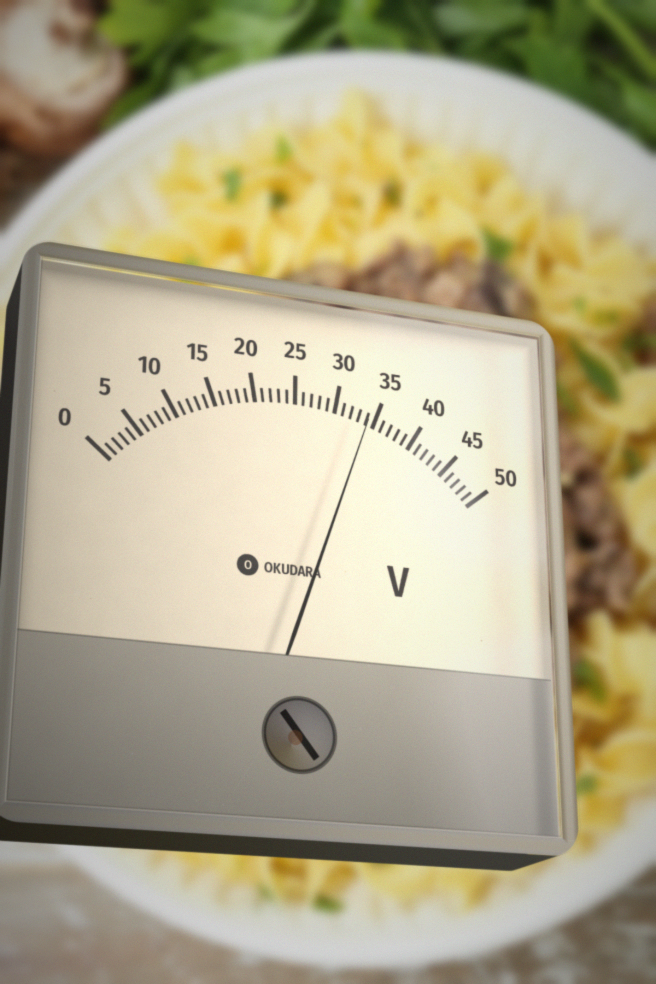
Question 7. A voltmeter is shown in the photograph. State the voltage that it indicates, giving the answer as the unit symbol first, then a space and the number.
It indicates V 34
